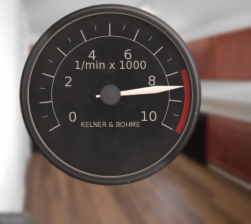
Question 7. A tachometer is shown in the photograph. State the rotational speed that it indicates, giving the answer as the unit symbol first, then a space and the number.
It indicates rpm 8500
